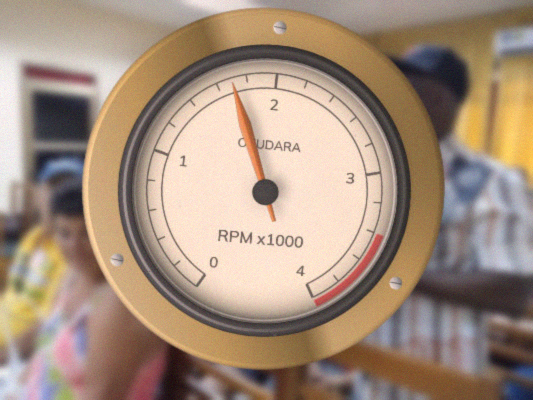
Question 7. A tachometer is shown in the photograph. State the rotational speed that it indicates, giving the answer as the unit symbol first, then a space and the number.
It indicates rpm 1700
